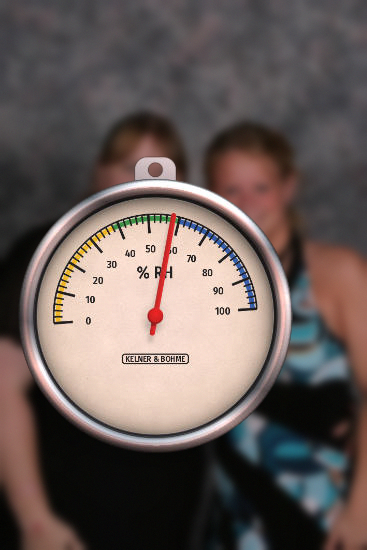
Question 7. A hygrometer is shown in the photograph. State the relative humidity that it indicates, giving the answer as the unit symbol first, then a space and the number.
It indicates % 58
